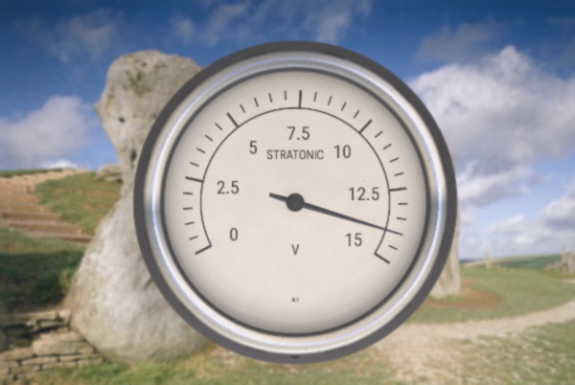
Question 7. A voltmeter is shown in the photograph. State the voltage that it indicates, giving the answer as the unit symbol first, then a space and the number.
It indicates V 14
